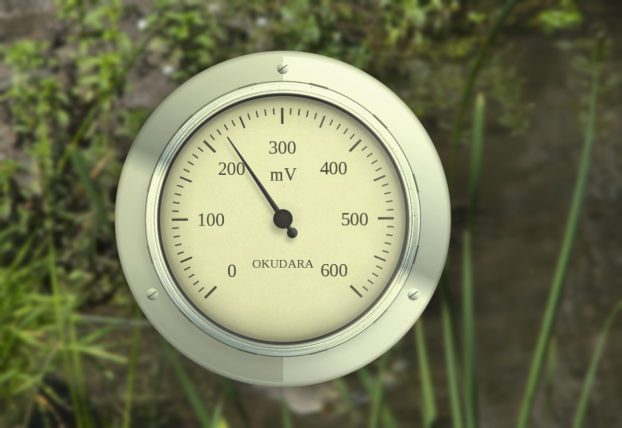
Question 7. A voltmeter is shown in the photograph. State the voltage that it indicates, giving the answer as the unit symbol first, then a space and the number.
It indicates mV 225
